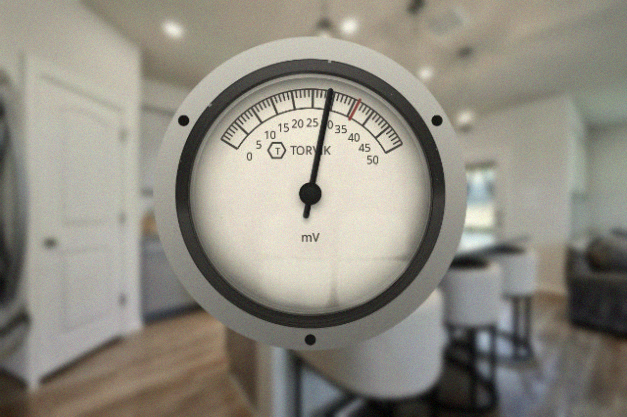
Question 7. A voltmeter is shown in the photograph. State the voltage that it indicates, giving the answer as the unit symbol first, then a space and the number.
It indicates mV 29
